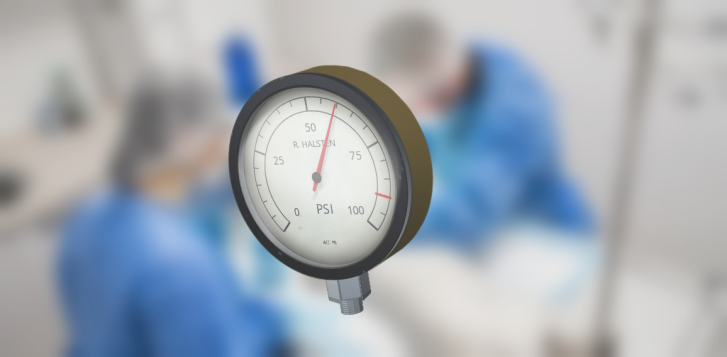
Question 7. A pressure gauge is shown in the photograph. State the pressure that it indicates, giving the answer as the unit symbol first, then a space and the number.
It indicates psi 60
